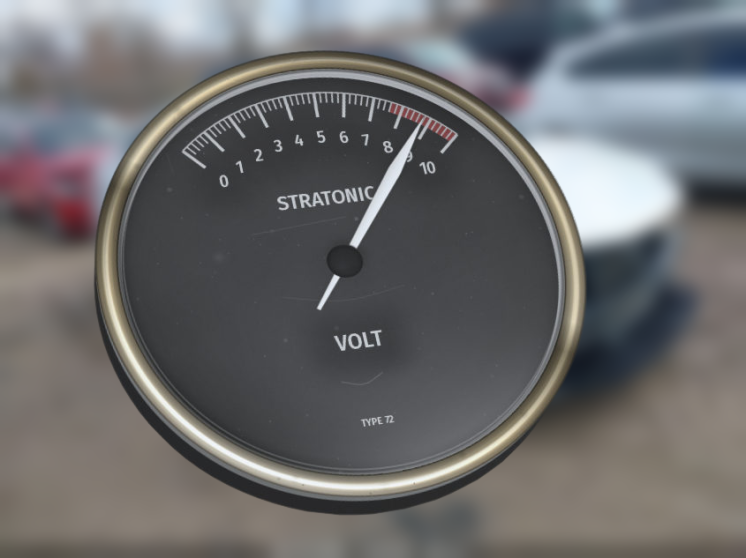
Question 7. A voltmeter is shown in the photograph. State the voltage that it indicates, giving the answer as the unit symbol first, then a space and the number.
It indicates V 8.8
